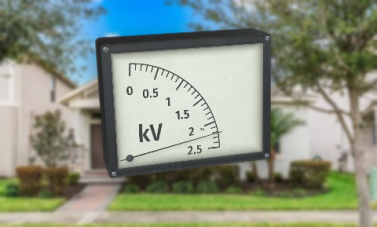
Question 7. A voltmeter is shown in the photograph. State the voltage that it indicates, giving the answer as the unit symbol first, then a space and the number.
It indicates kV 2.2
